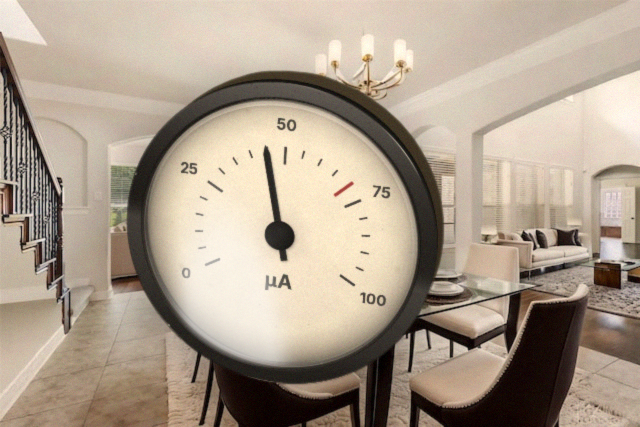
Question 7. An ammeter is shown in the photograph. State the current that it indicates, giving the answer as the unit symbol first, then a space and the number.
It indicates µA 45
